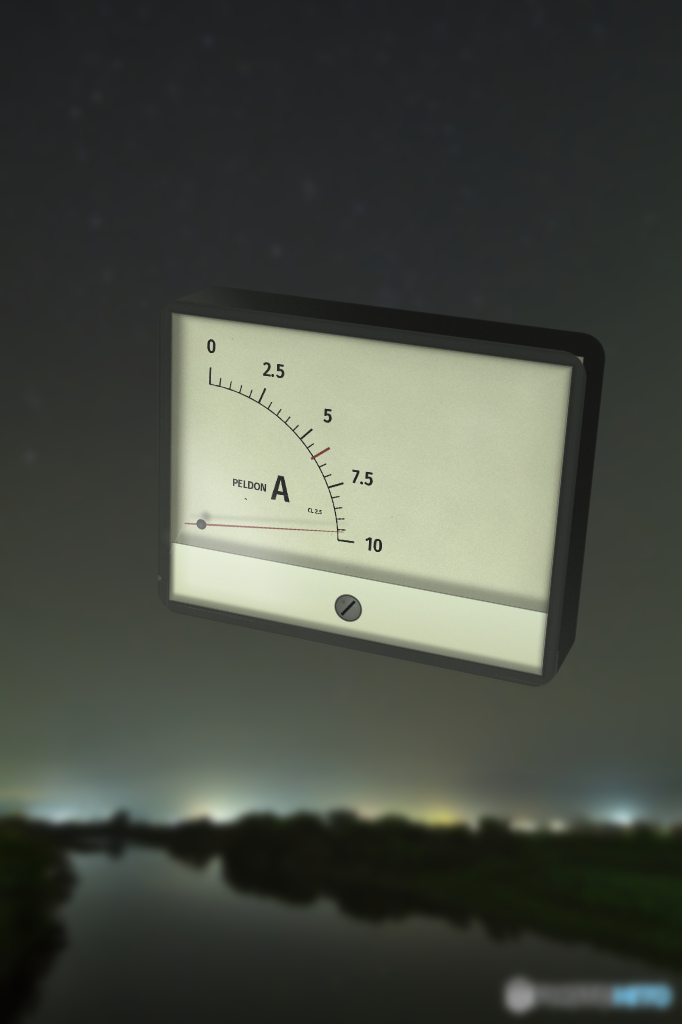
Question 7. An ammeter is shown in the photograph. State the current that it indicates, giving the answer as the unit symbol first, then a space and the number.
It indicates A 9.5
